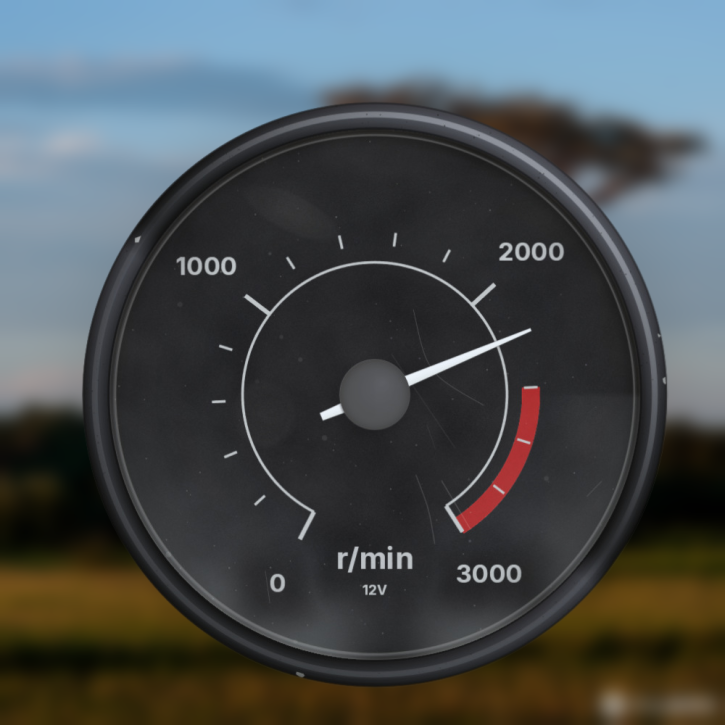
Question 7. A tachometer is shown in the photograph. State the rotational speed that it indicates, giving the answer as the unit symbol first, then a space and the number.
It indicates rpm 2200
